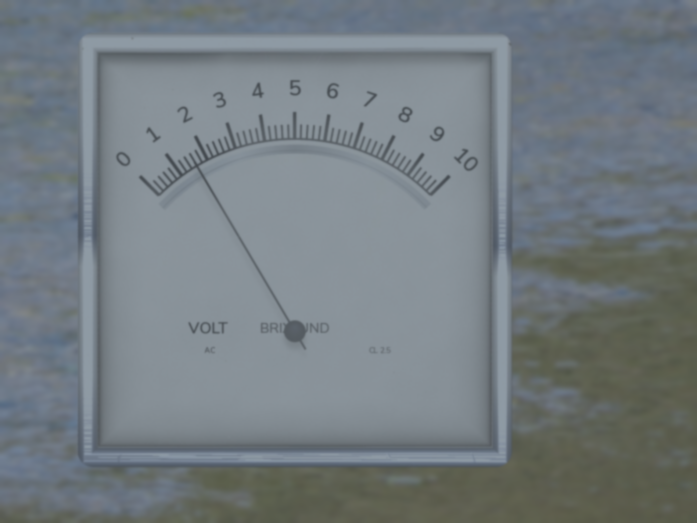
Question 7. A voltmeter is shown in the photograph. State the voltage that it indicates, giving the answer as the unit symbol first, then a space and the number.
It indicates V 1.6
